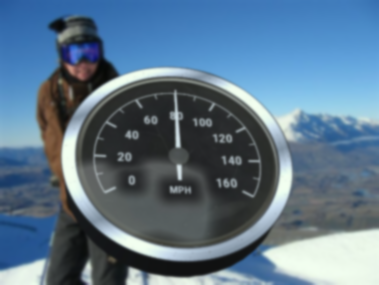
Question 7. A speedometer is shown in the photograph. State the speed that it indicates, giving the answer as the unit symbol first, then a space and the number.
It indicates mph 80
